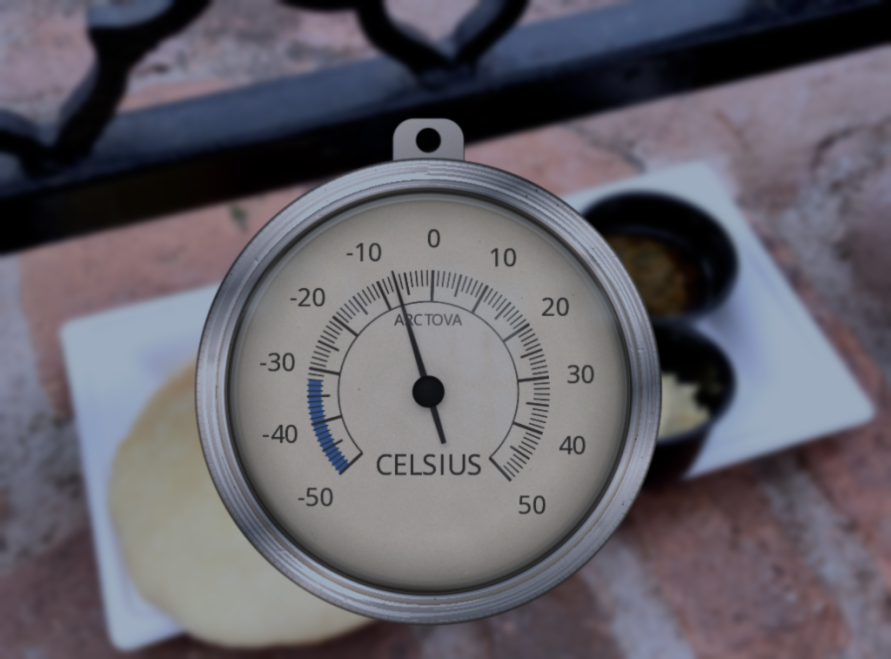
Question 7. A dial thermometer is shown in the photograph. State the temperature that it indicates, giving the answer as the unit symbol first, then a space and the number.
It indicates °C -7
